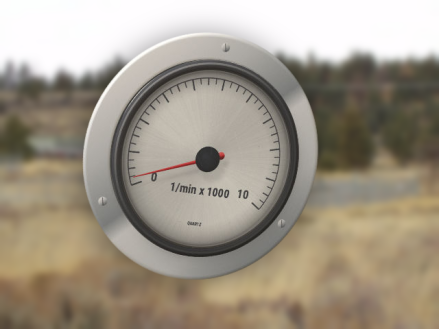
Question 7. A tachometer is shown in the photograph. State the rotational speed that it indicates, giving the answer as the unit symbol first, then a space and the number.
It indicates rpm 250
